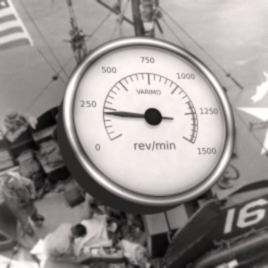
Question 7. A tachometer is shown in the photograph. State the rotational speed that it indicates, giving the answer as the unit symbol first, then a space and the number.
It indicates rpm 200
